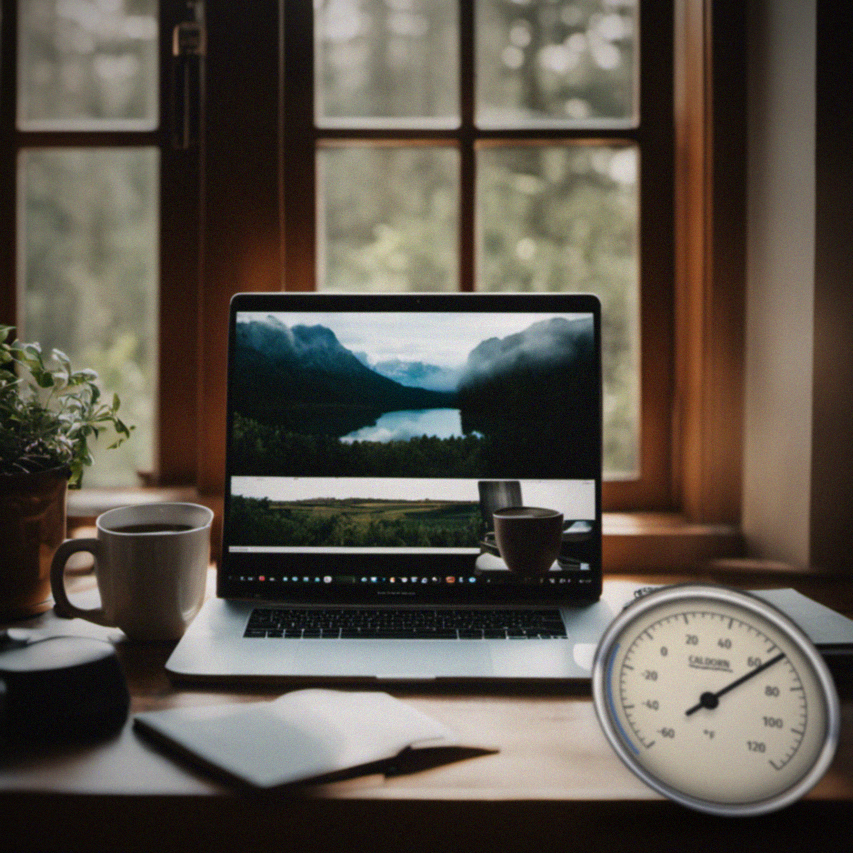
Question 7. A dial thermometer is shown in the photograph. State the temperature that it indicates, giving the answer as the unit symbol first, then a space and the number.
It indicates °F 64
